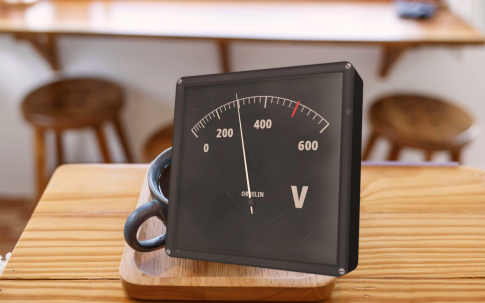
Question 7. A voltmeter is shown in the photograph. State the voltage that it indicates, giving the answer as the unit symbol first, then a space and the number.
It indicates V 300
